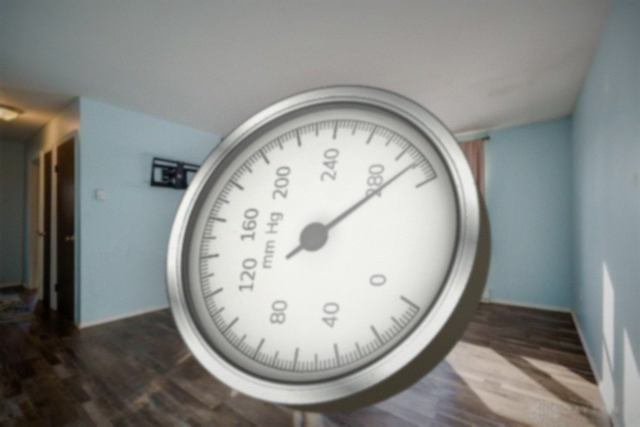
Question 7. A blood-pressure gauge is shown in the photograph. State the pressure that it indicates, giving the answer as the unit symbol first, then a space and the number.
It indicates mmHg 290
